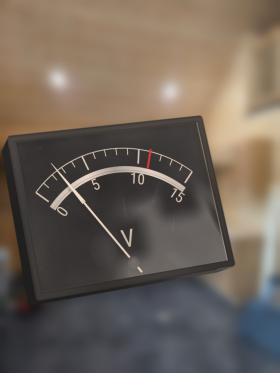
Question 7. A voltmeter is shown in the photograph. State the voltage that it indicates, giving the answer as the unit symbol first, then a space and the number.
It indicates V 2.5
